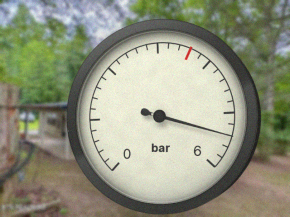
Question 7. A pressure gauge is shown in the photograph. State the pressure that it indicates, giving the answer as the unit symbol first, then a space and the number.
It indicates bar 5.4
